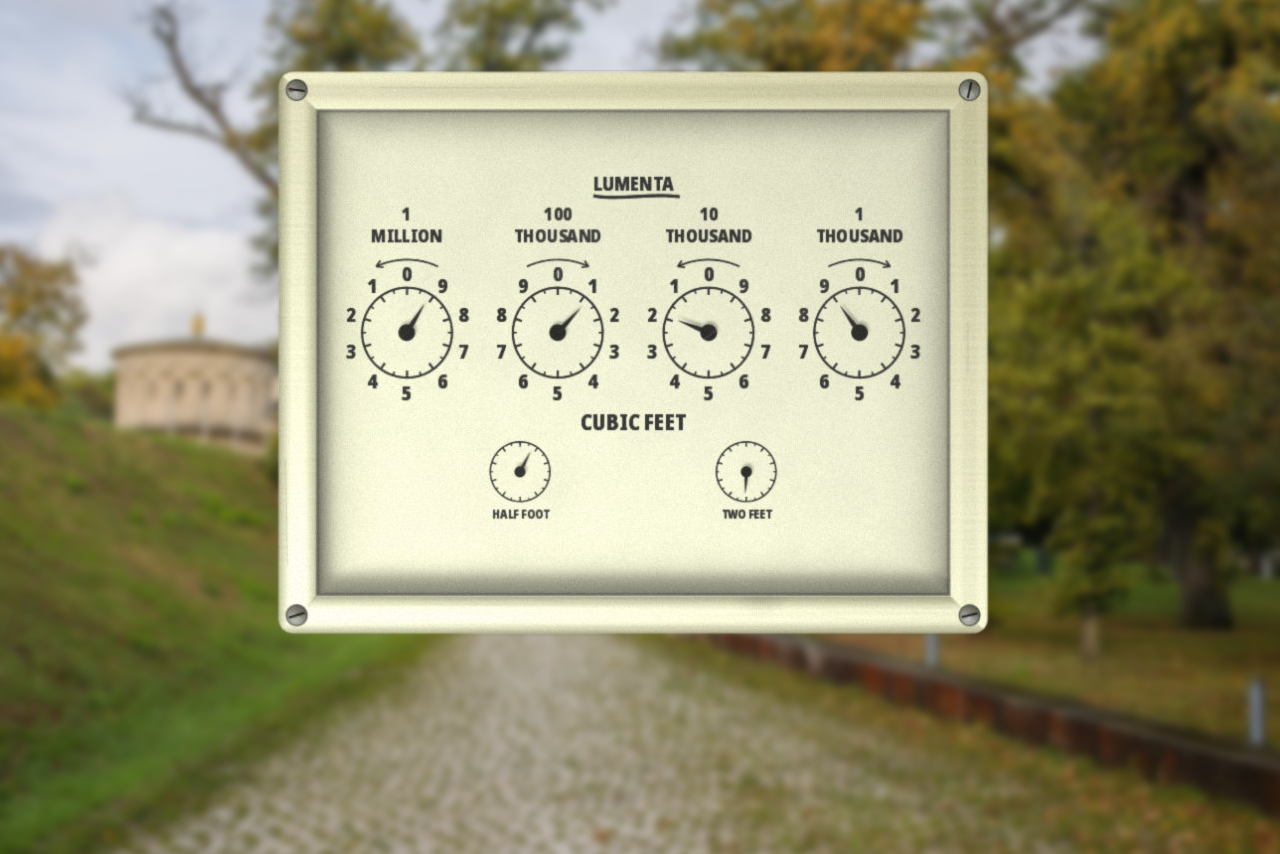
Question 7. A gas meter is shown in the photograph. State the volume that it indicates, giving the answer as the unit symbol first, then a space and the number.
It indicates ft³ 911900
